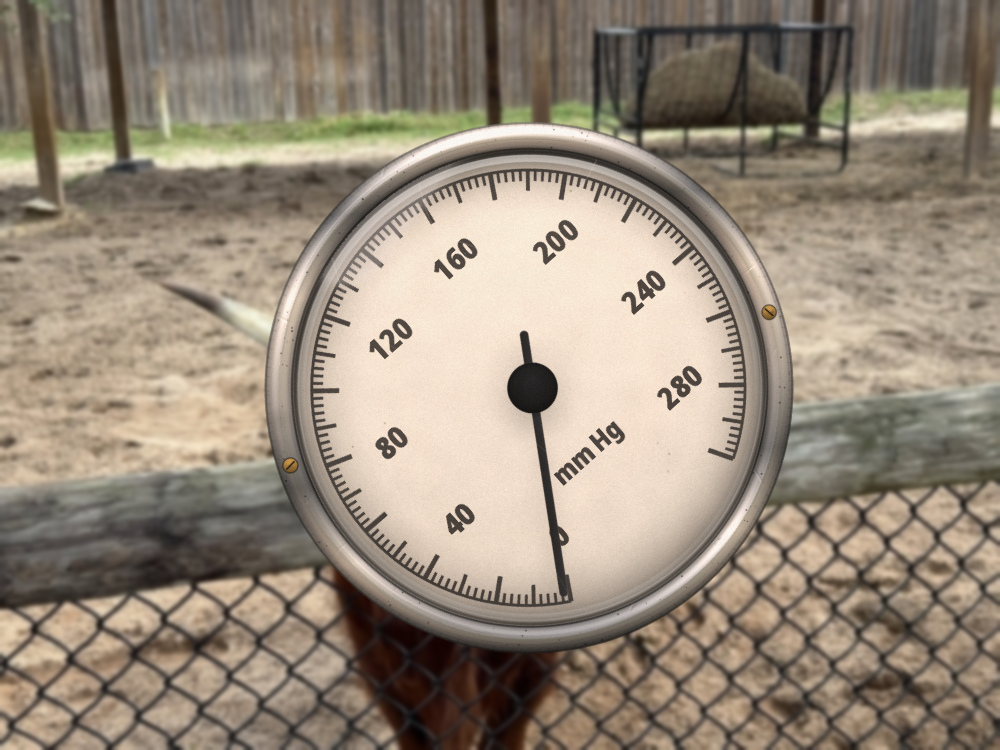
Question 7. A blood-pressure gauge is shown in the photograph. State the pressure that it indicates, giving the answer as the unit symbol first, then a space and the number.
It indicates mmHg 2
